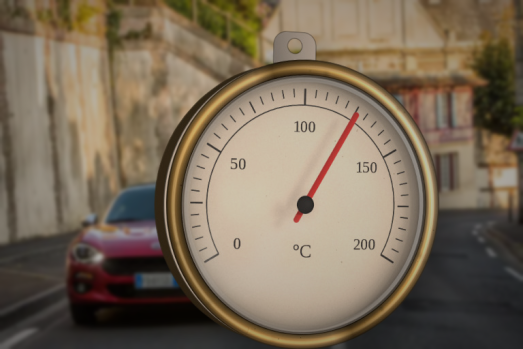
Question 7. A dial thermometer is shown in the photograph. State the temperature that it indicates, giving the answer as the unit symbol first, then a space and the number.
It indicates °C 125
